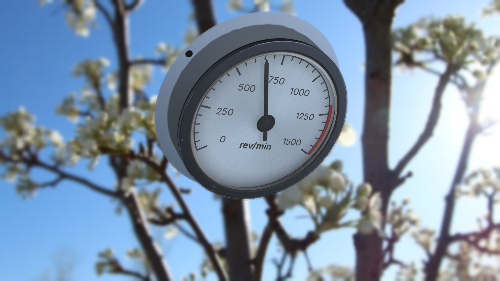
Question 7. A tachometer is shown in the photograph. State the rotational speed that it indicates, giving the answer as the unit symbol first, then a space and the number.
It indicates rpm 650
